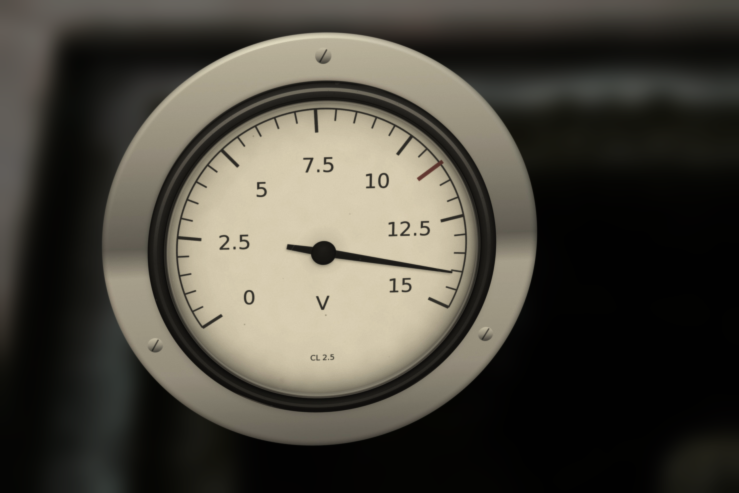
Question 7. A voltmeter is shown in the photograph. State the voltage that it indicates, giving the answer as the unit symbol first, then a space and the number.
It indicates V 14
